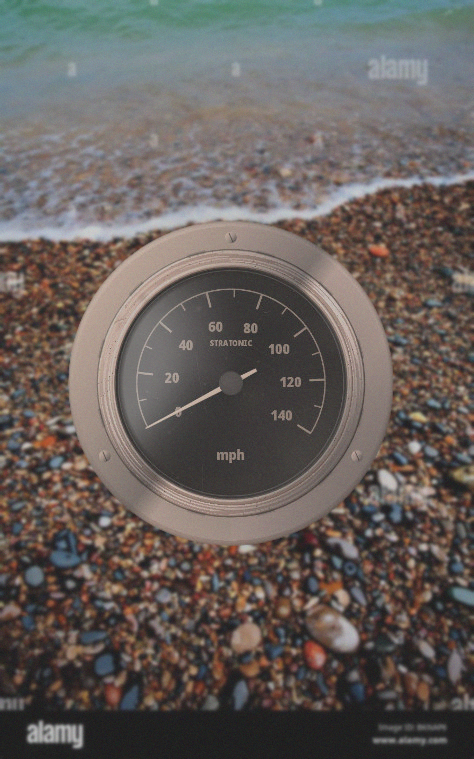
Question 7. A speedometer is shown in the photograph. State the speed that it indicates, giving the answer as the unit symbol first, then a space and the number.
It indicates mph 0
